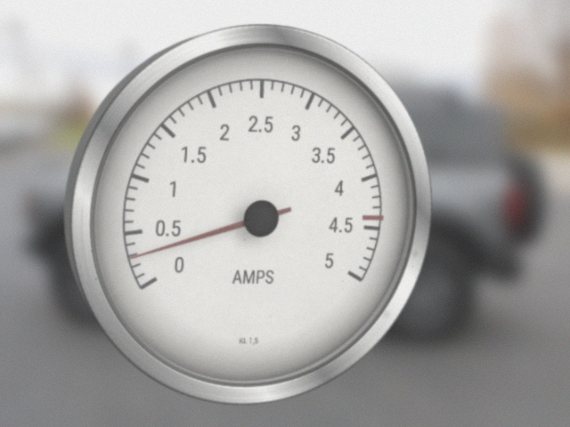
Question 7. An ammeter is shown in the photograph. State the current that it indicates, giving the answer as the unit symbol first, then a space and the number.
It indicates A 0.3
